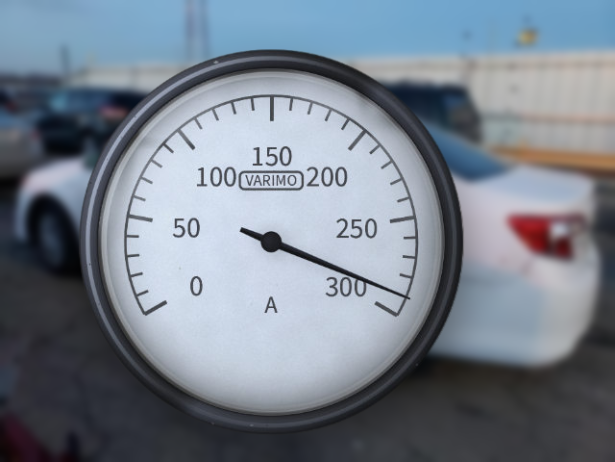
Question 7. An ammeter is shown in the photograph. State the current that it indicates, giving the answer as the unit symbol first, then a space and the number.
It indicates A 290
